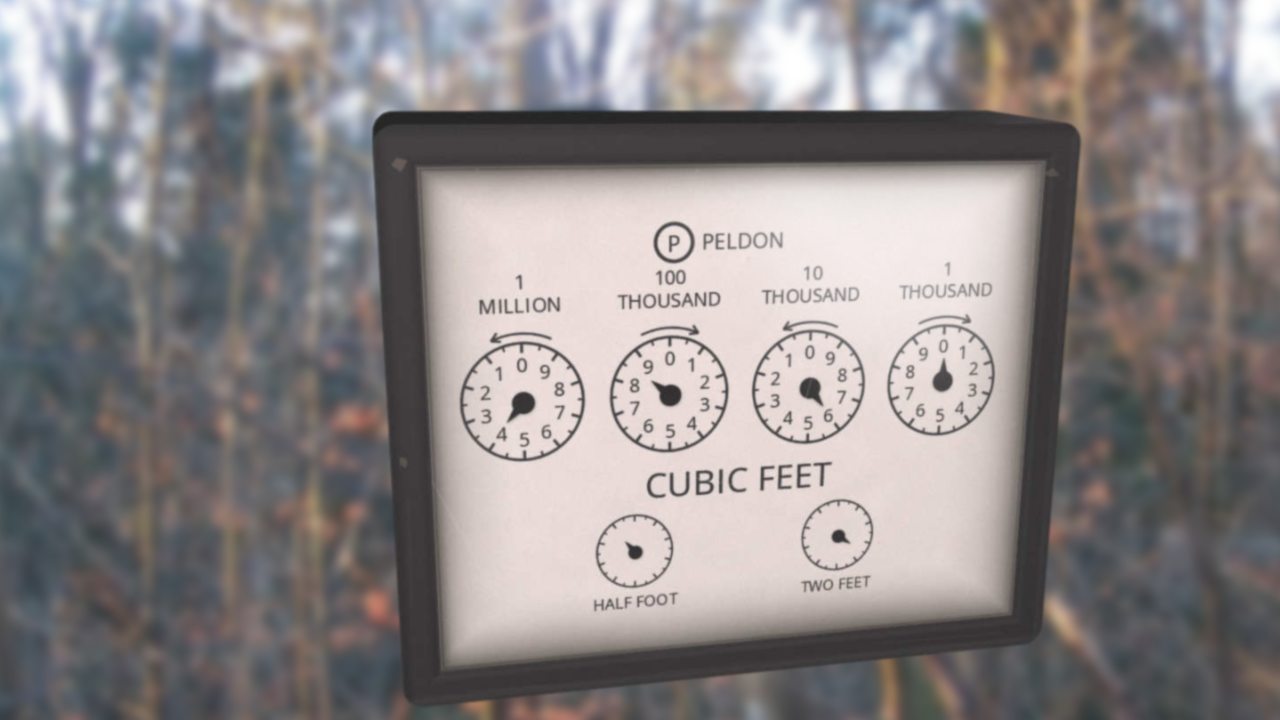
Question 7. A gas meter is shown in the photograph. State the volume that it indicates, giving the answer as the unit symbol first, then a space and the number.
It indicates ft³ 386000
